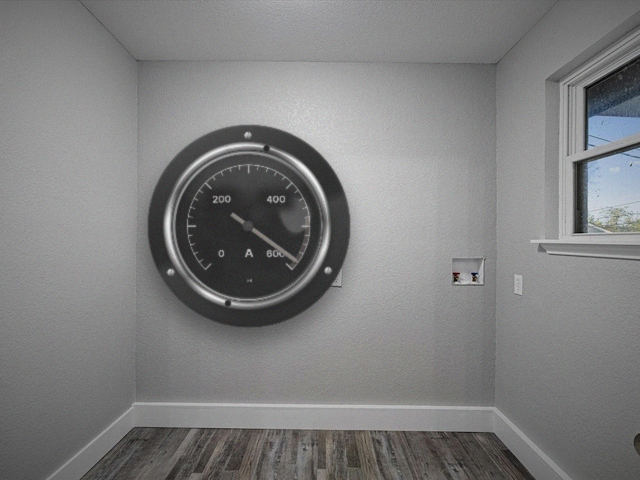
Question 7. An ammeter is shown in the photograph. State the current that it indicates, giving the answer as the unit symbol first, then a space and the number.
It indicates A 580
